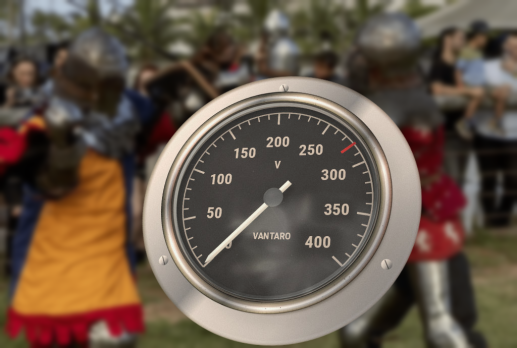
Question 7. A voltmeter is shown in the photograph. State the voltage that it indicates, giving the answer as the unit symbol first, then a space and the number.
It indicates V 0
